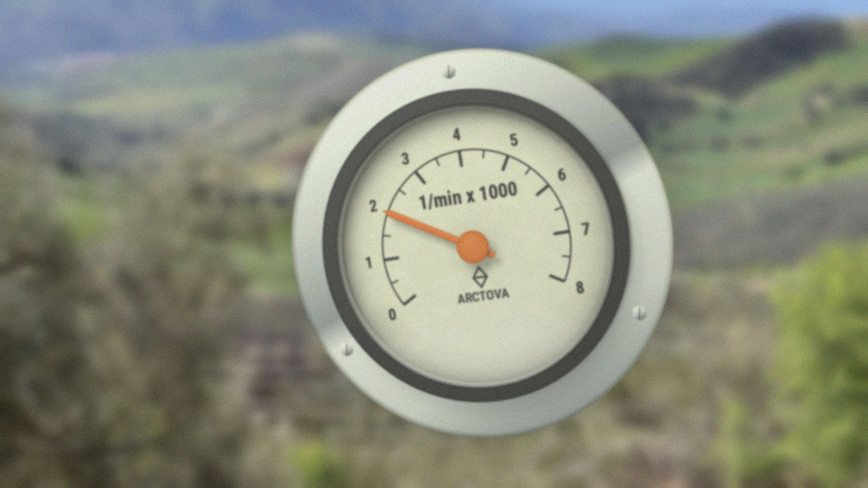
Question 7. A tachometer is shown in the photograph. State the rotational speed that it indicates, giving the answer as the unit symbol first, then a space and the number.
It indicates rpm 2000
